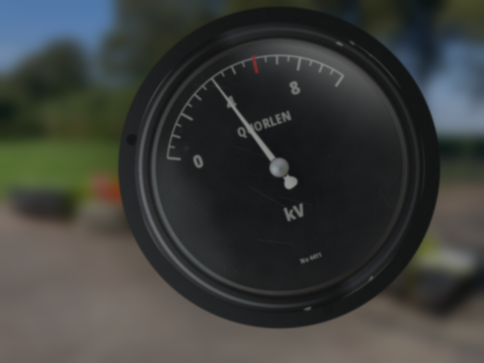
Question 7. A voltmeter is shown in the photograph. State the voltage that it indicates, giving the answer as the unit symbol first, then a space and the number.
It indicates kV 4
